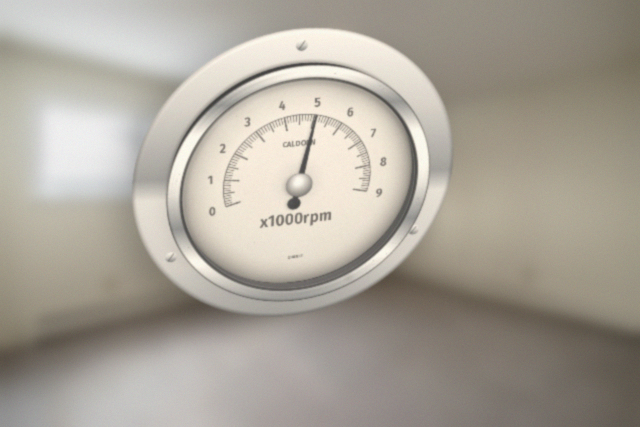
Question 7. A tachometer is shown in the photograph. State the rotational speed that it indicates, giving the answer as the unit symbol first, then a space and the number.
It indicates rpm 5000
